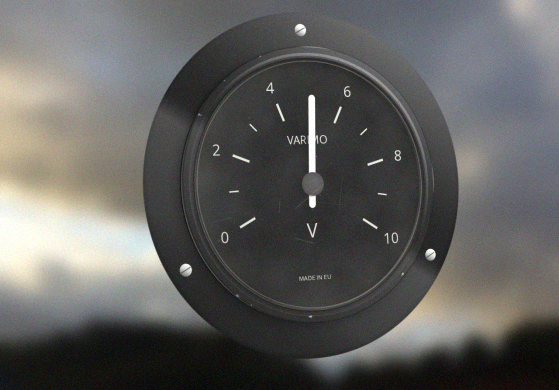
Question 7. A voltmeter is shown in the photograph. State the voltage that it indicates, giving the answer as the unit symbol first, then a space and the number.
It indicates V 5
